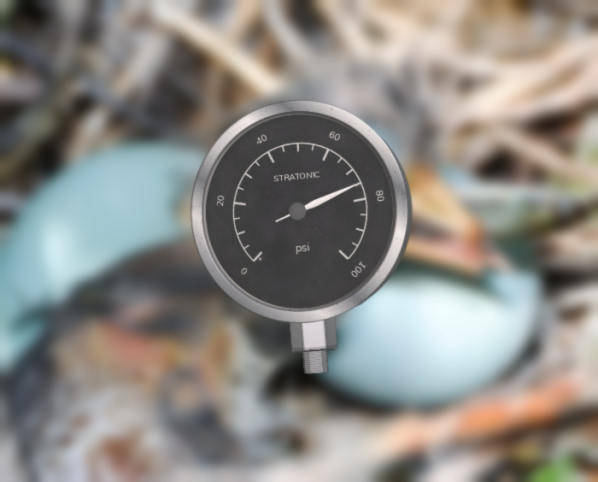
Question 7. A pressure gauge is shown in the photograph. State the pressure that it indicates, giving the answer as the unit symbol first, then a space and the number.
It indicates psi 75
